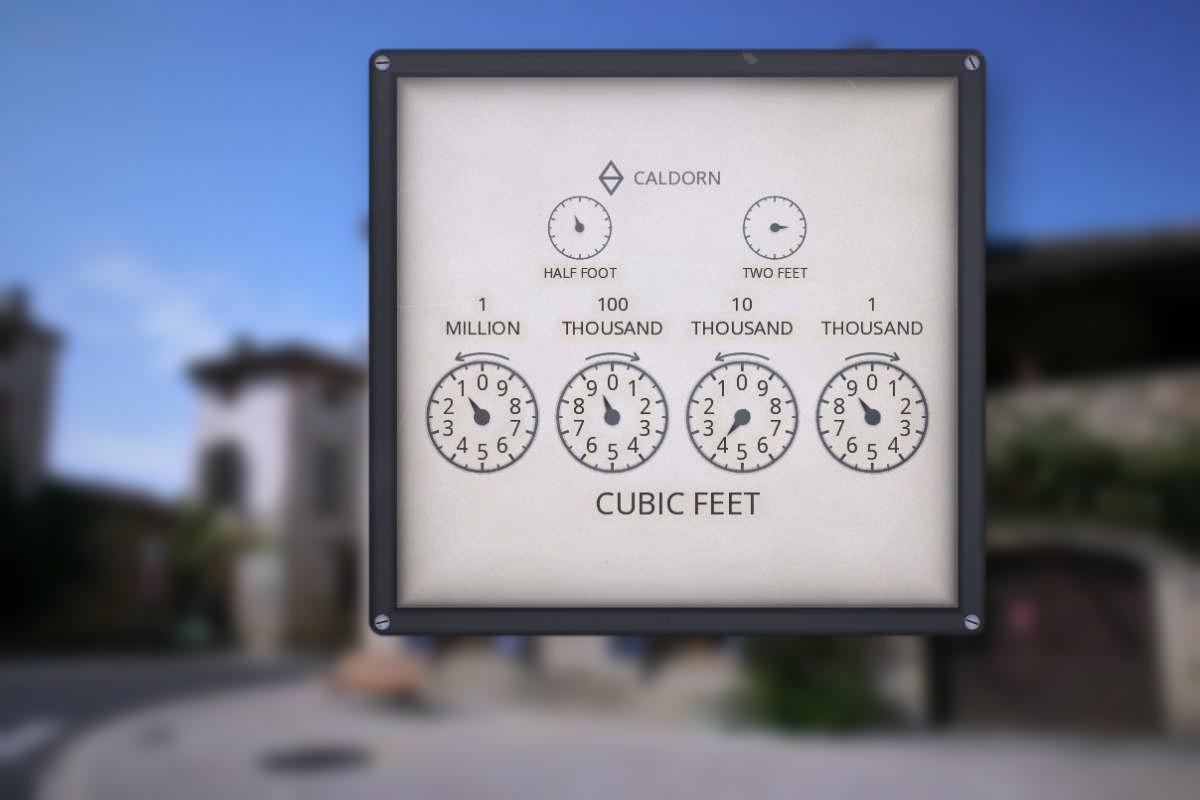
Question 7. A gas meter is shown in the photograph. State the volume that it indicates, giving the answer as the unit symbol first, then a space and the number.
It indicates ft³ 93900
